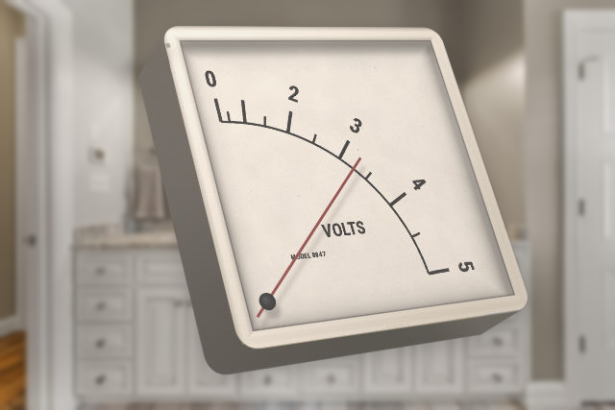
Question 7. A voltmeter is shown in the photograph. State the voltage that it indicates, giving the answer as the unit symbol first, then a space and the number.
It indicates V 3.25
